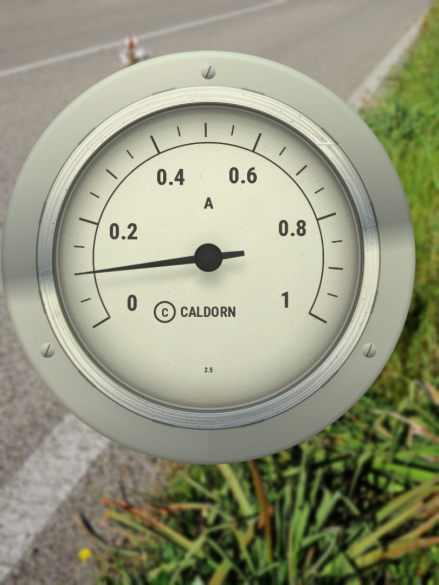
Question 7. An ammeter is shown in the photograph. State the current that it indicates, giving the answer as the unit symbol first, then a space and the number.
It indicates A 0.1
